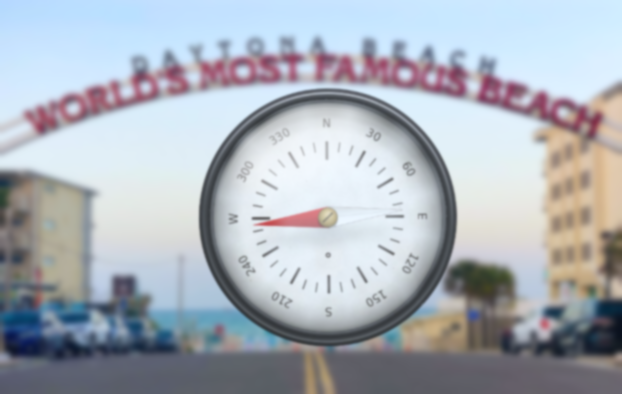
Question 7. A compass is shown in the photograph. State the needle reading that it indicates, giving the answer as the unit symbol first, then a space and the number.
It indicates ° 265
